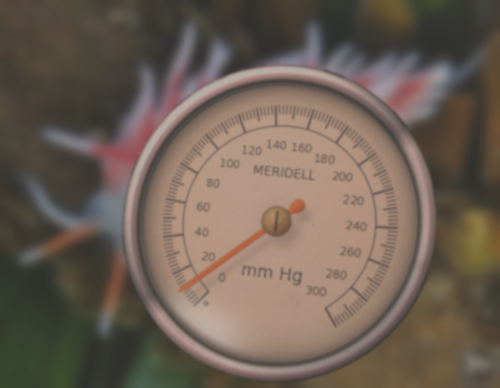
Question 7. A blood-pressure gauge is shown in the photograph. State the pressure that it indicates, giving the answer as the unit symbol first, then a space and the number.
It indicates mmHg 10
